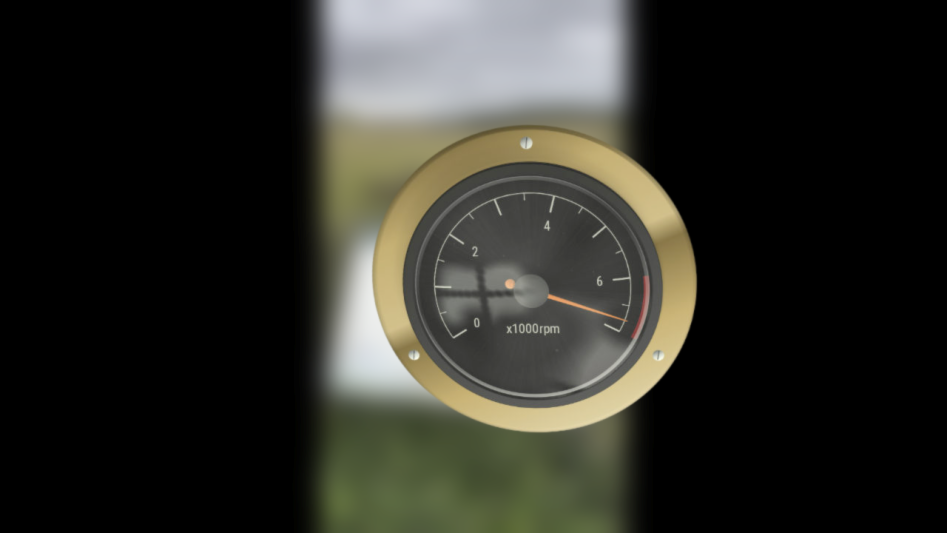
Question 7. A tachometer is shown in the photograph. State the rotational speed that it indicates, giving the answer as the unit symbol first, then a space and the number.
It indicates rpm 6750
